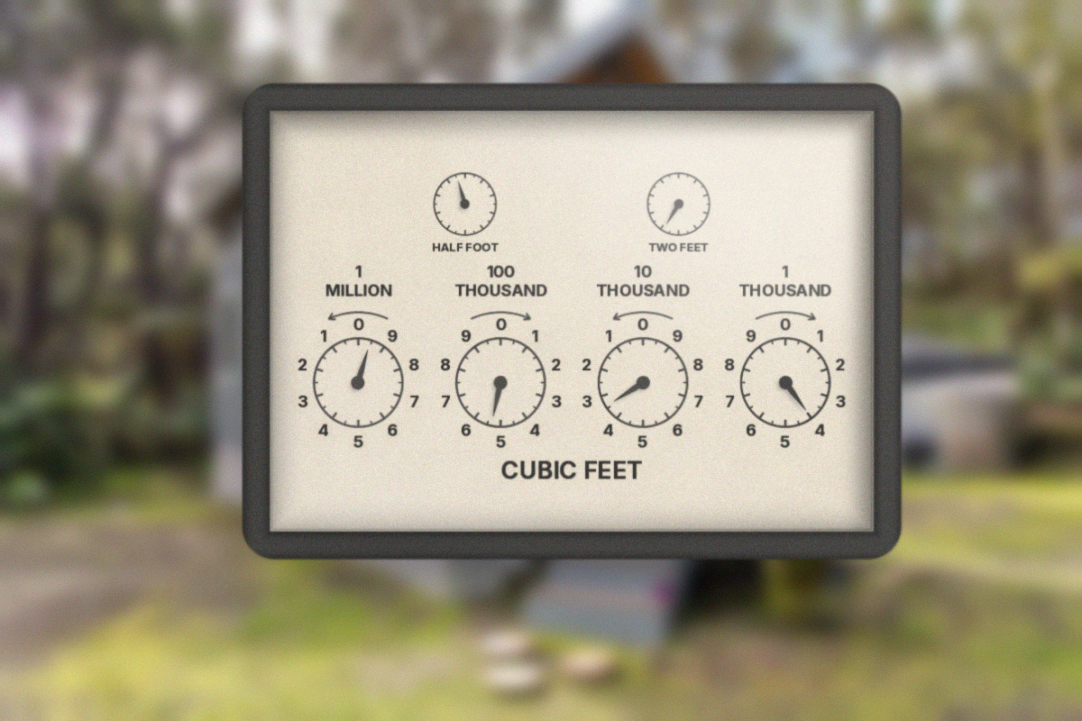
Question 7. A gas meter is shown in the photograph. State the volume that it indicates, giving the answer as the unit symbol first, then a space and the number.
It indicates ft³ 953400
